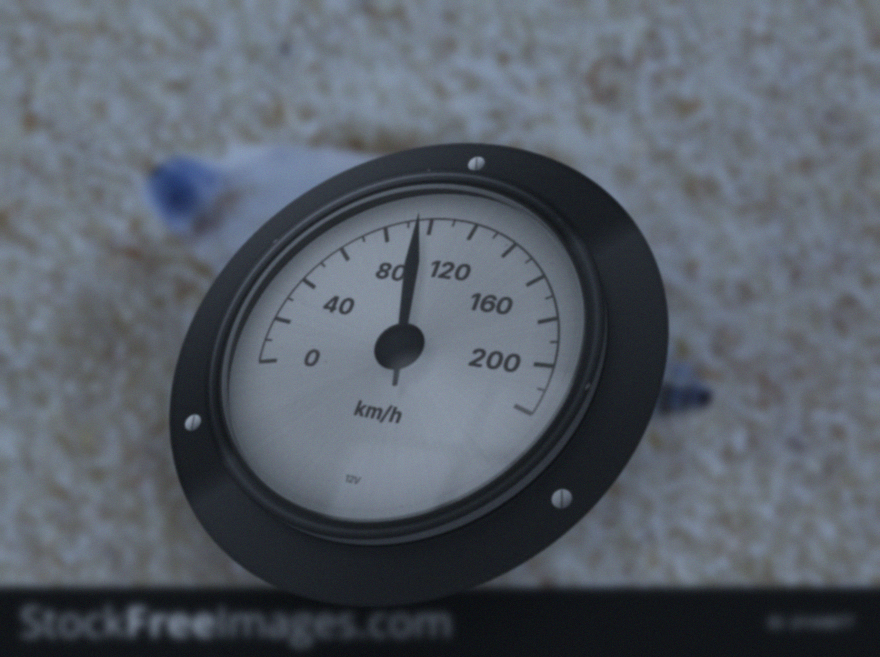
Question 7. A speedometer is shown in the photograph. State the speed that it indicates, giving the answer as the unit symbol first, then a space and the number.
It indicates km/h 95
